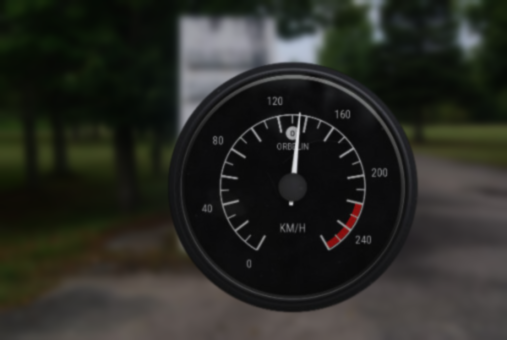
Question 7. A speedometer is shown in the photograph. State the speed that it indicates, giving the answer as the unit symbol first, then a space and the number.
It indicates km/h 135
